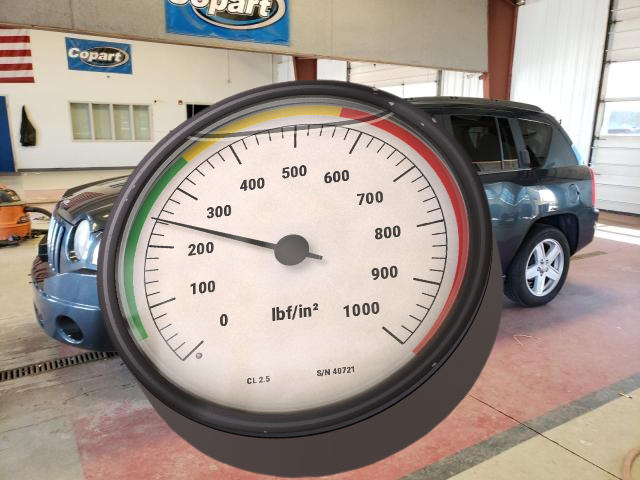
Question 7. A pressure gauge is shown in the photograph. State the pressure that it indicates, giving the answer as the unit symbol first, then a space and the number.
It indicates psi 240
